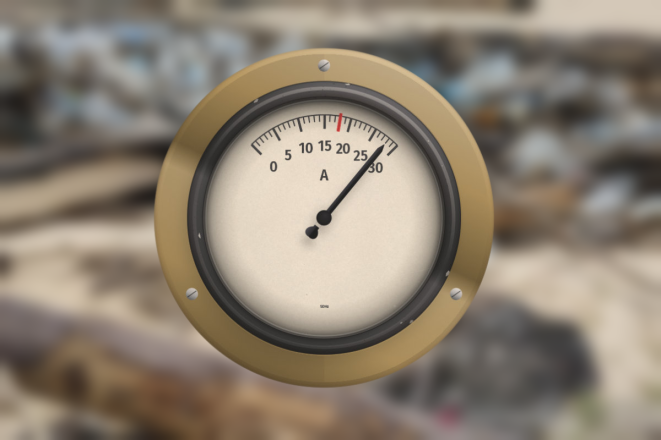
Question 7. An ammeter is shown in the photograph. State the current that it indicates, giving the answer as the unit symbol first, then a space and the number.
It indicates A 28
